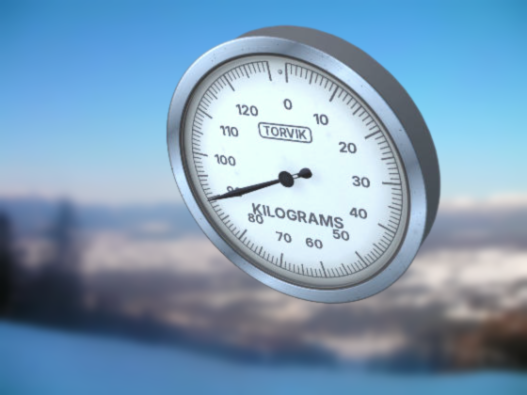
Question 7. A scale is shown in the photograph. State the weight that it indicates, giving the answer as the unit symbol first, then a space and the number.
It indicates kg 90
